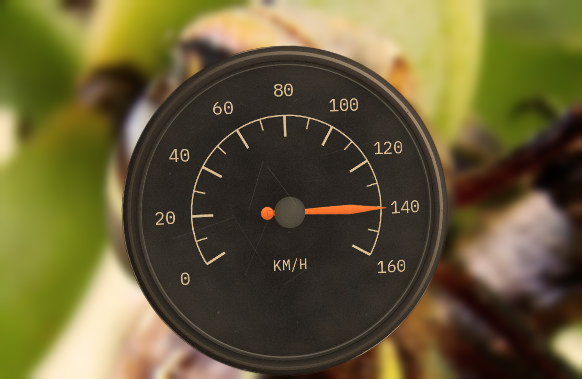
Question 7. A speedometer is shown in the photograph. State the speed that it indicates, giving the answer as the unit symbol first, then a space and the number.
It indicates km/h 140
